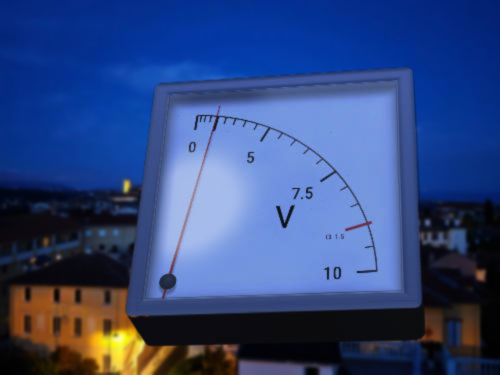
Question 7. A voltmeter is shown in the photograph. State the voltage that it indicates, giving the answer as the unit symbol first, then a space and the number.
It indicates V 2.5
